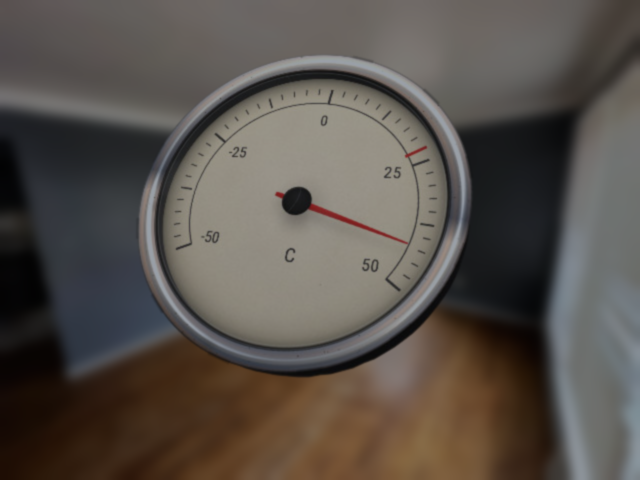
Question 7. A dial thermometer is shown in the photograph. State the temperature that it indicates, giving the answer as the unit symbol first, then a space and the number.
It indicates °C 42.5
